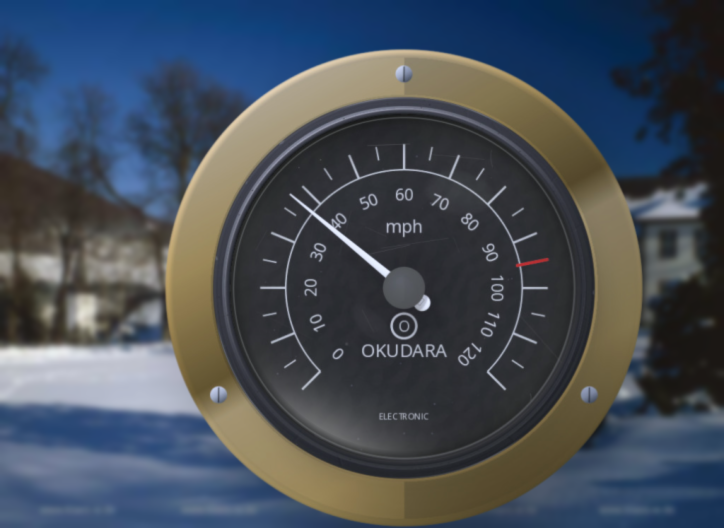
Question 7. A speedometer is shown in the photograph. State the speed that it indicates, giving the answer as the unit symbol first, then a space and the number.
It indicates mph 37.5
